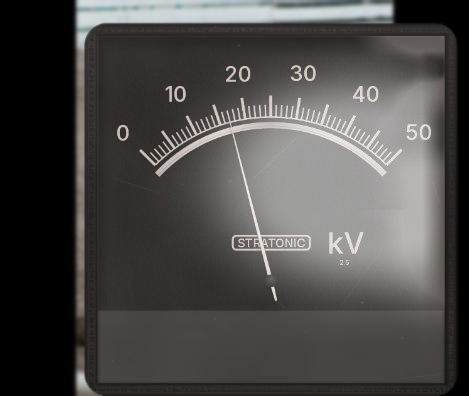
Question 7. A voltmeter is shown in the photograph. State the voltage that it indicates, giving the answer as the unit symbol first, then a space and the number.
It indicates kV 17
